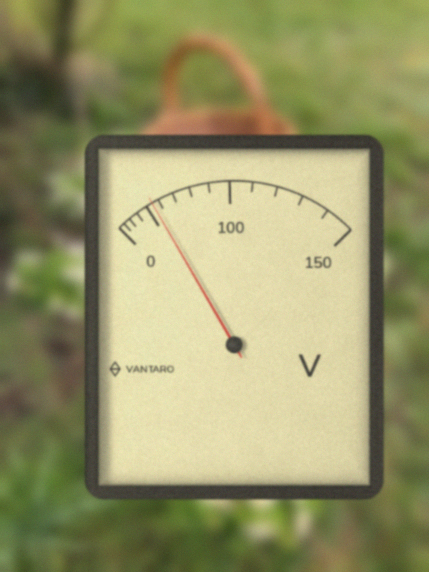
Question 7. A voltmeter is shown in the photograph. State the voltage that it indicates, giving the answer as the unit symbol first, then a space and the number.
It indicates V 55
